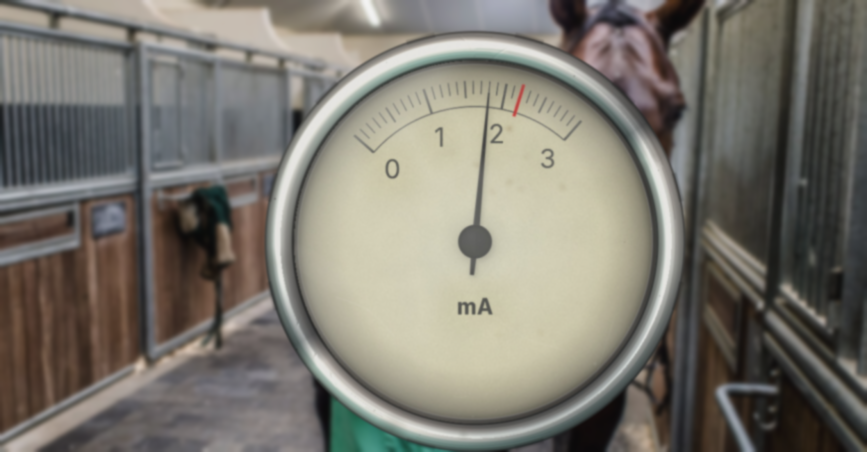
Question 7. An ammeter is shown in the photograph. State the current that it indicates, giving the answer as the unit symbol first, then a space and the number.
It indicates mA 1.8
